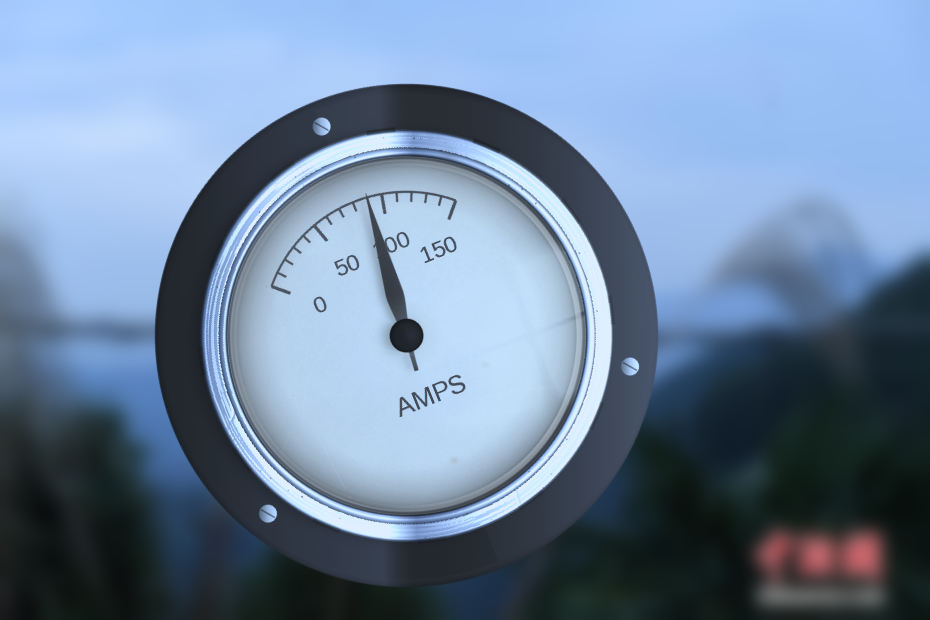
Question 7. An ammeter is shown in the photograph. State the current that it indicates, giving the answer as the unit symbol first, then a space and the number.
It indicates A 90
